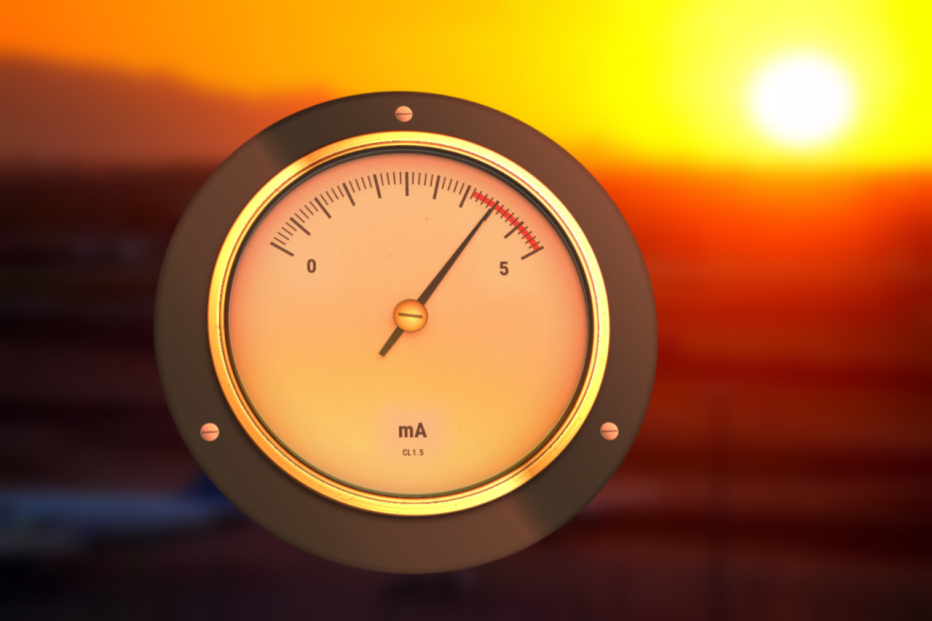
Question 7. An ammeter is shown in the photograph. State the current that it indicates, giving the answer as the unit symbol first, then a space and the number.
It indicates mA 4
